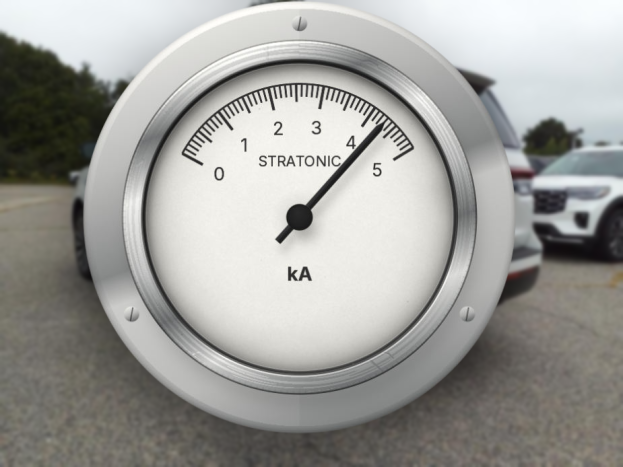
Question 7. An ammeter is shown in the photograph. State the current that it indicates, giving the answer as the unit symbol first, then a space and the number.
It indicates kA 4.3
